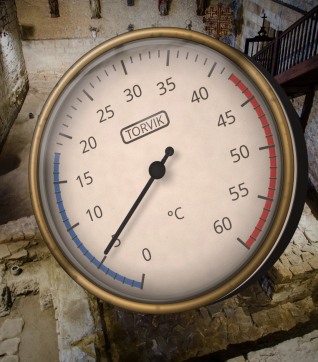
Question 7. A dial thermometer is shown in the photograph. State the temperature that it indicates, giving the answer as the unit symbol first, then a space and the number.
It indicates °C 5
